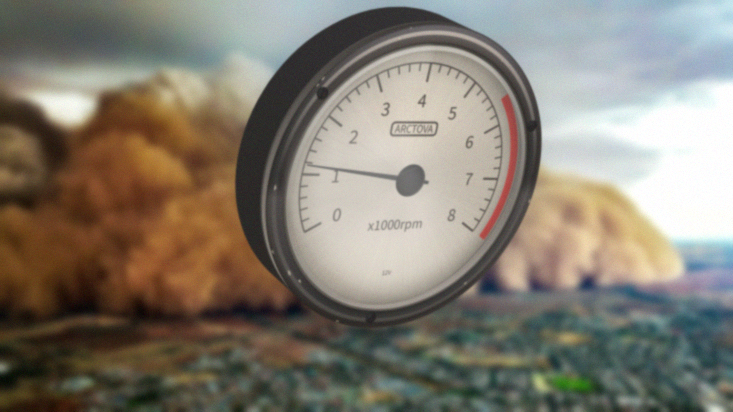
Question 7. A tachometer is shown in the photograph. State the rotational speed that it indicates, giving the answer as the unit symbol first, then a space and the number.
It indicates rpm 1200
